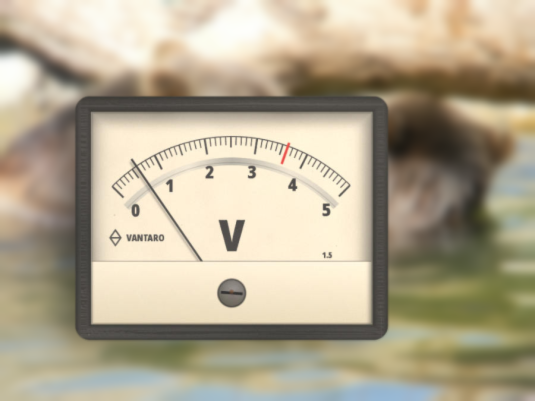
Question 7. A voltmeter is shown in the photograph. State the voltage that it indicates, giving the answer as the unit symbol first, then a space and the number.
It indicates V 0.6
